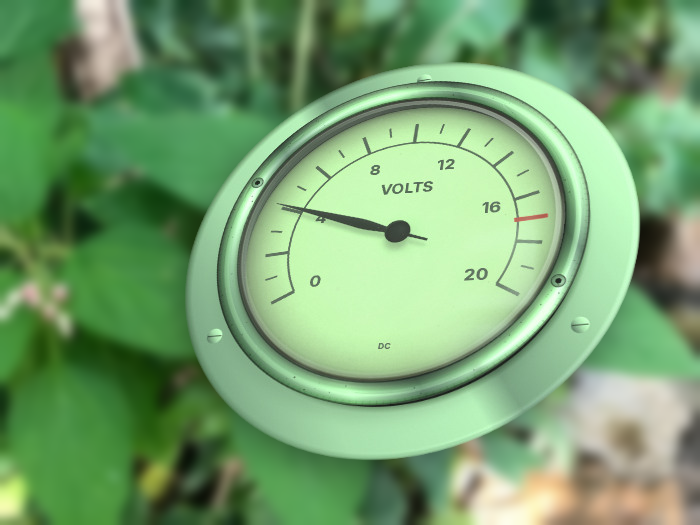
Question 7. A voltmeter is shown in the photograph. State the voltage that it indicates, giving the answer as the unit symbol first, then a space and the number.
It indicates V 4
